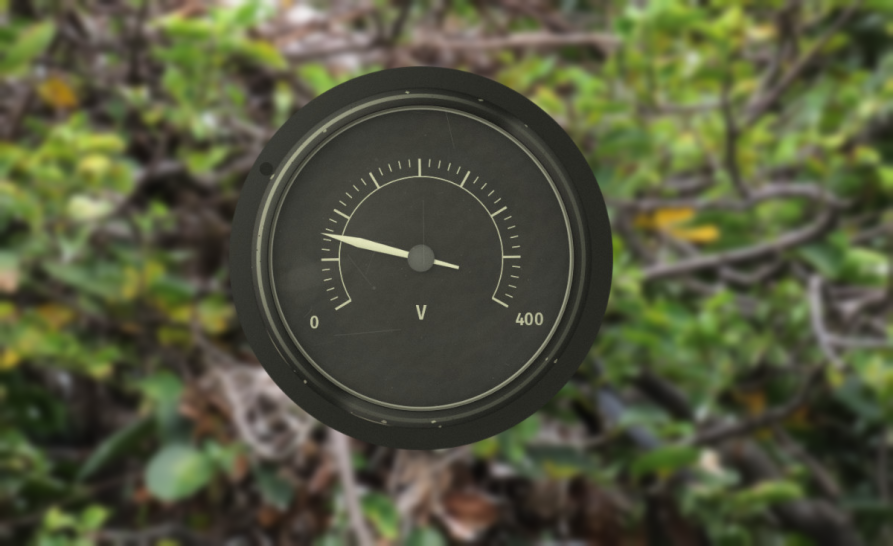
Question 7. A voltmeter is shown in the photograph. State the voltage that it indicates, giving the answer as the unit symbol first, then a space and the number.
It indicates V 75
